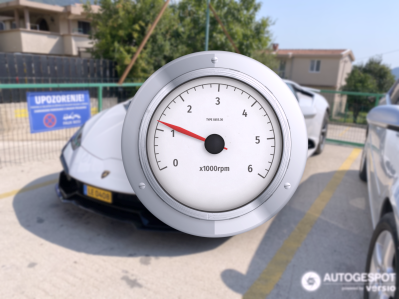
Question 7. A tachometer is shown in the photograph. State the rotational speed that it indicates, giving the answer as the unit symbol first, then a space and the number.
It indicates rpm 1200
